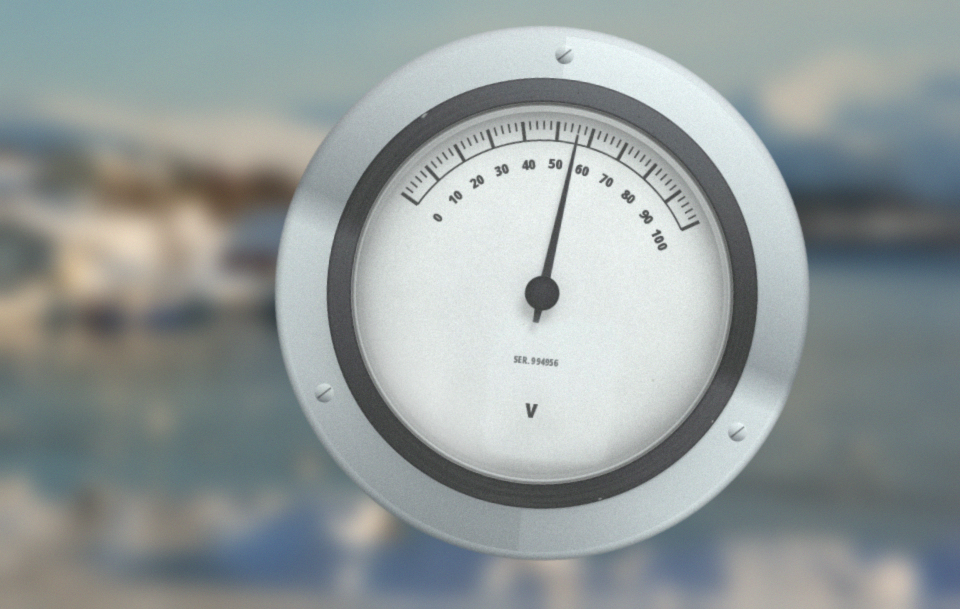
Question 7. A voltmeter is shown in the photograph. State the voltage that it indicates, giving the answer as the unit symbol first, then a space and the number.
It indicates V 56
